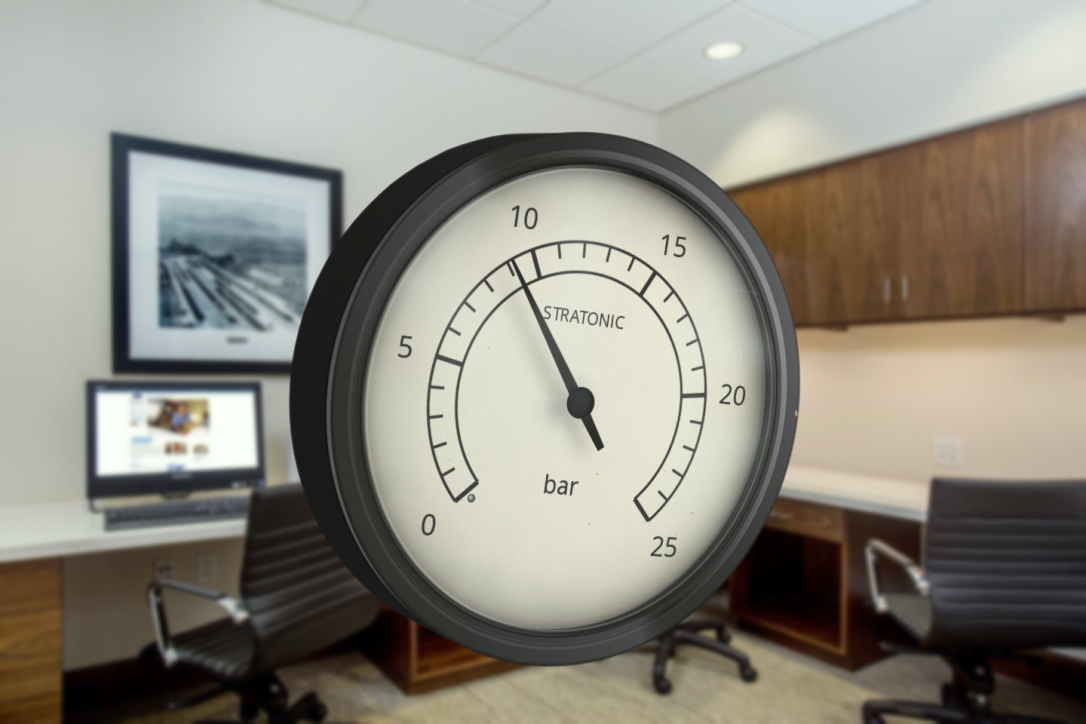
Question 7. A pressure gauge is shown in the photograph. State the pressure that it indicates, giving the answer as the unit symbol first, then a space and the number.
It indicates bar 9
